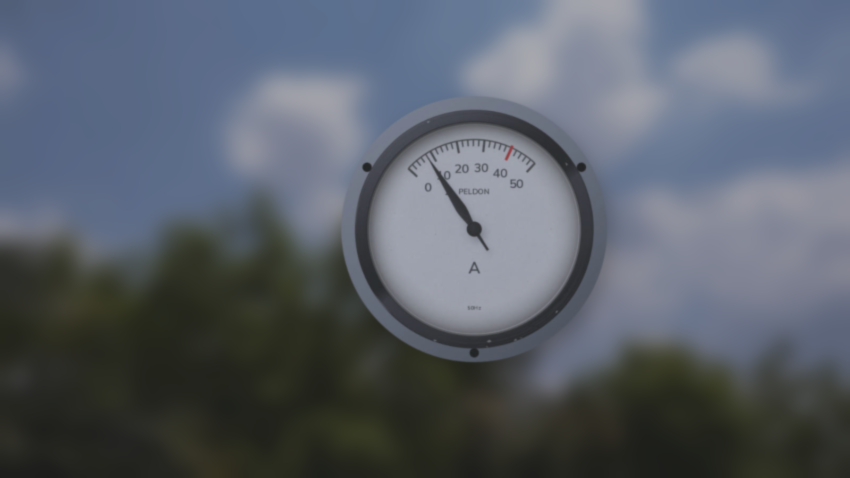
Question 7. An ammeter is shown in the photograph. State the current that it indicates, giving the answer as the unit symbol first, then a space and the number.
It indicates A 8
